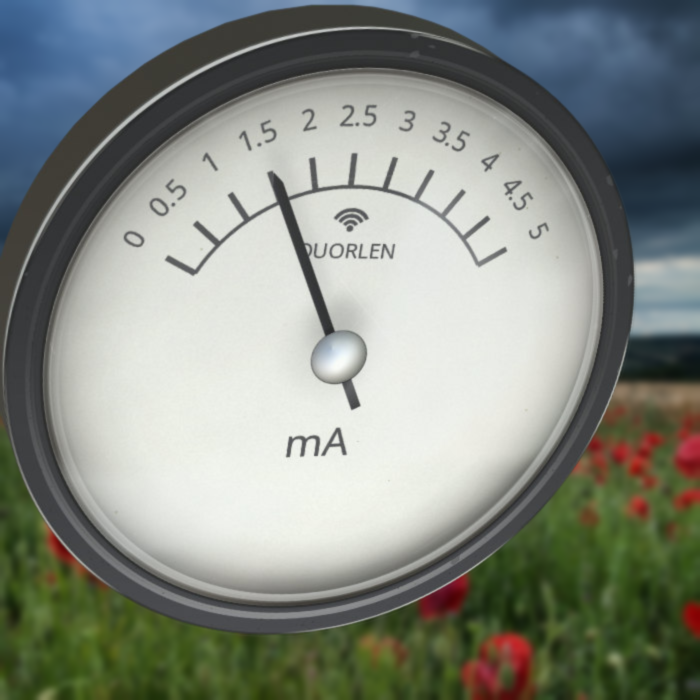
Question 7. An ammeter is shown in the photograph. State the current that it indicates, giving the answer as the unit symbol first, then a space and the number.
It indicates mA 1.5
